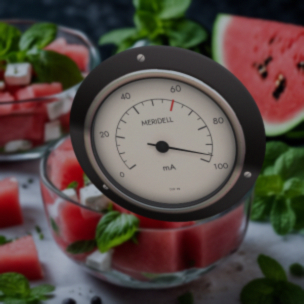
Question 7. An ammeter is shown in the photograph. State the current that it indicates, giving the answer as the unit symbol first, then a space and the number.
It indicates mA 95
